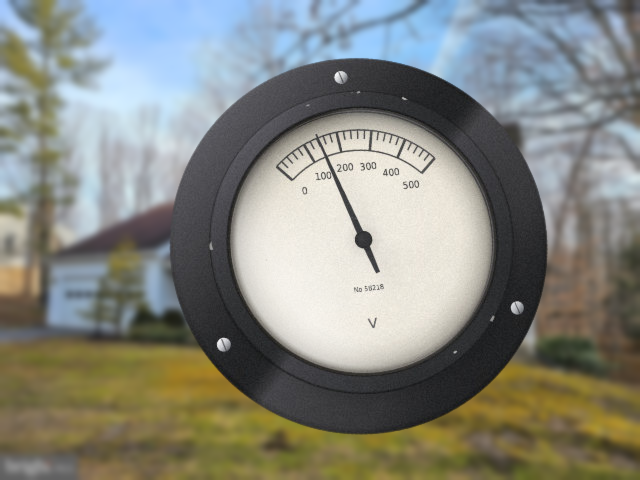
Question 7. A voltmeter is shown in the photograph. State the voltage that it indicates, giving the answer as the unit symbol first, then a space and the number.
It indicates V 140
